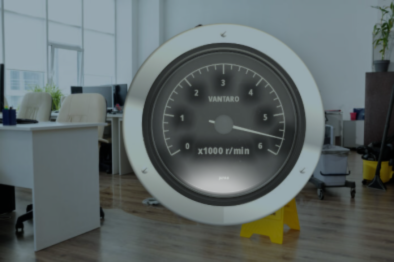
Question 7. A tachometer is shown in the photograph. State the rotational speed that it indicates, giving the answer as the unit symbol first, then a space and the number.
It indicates rpm 5600
